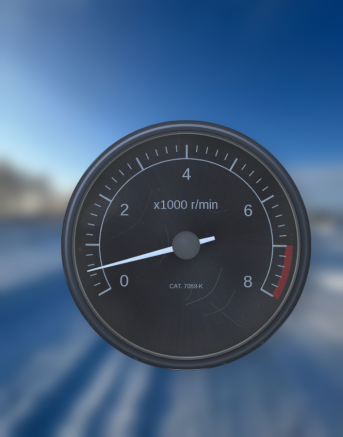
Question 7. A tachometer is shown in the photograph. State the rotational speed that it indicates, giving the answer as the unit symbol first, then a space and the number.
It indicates rpm 500
